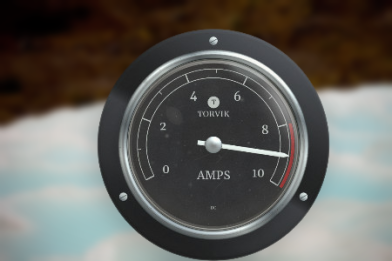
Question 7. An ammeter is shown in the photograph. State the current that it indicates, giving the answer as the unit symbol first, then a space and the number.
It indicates A 9
